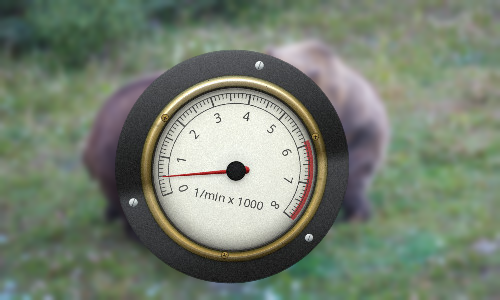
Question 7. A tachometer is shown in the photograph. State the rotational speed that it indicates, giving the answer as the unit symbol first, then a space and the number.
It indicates rpm 500
